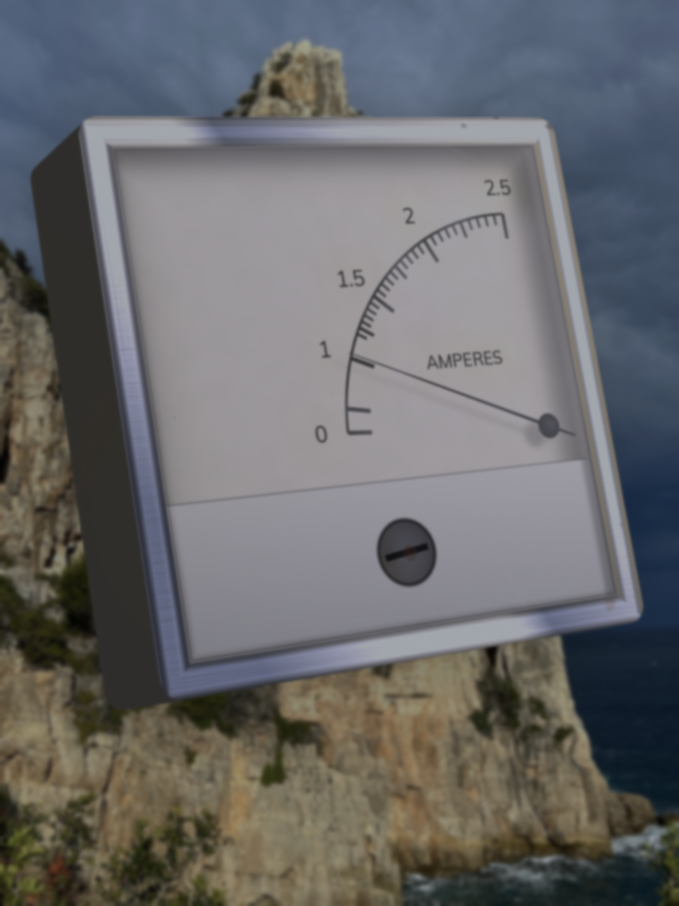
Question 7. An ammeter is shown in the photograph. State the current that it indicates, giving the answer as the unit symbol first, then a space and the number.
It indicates A 1
